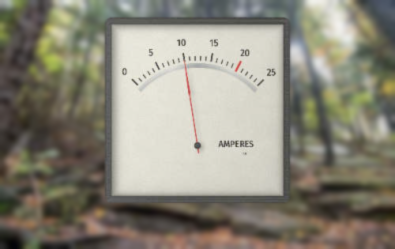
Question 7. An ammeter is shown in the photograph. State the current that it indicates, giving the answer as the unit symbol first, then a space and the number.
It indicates A 10
